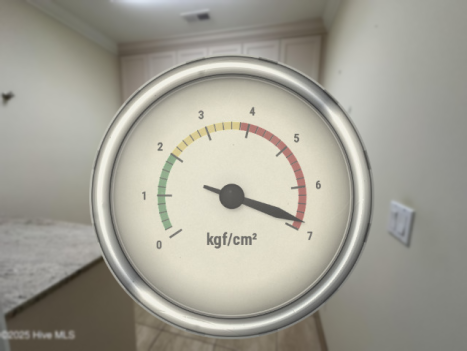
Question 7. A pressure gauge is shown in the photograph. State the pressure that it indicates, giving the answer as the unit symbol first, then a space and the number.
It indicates kg/cm² 6.8
